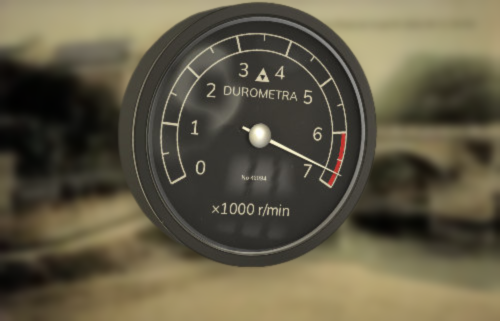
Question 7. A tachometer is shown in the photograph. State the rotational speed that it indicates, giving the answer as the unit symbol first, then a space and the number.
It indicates rpm 6750
